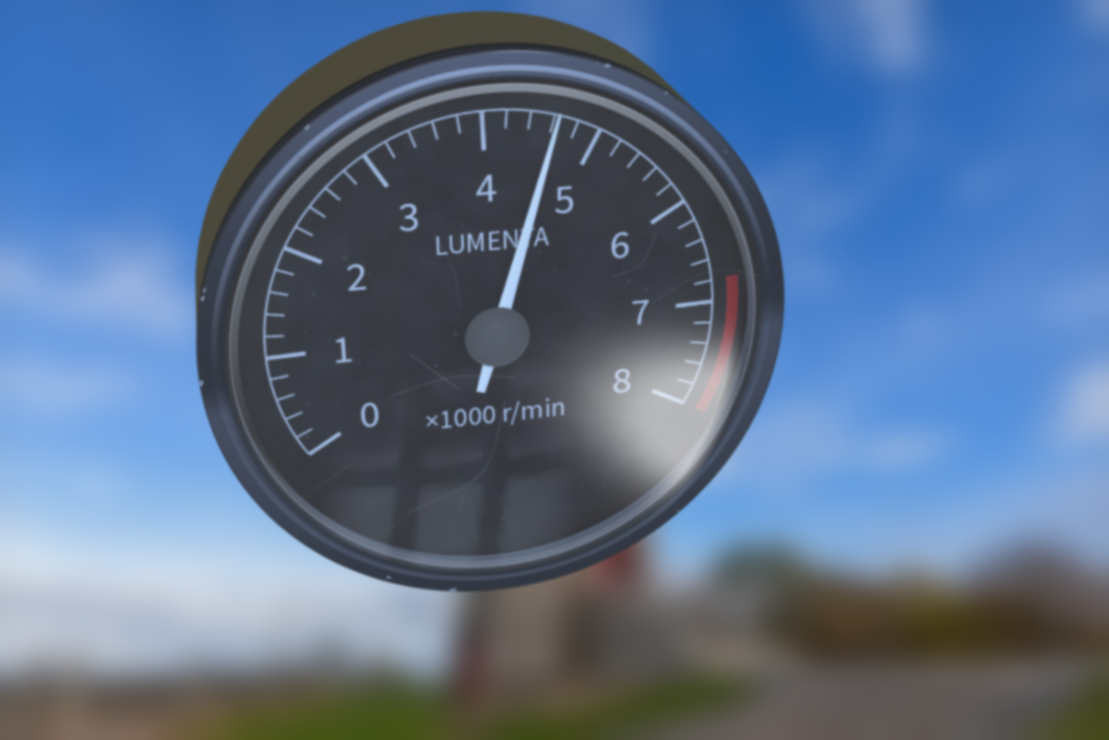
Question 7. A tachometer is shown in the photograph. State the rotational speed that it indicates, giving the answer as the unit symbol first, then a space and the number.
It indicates rpm 4600
